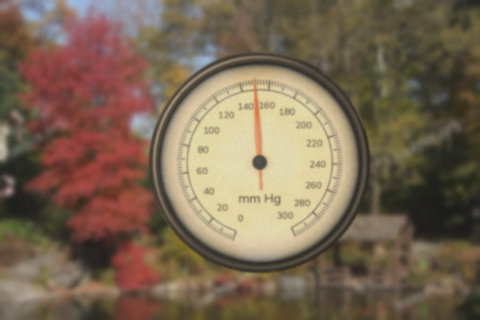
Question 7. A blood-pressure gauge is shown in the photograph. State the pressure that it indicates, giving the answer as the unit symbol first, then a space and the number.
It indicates mmHg 150
